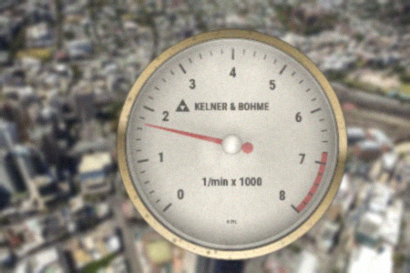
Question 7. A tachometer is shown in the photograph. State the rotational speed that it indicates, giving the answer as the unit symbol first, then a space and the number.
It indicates rpm 1700
